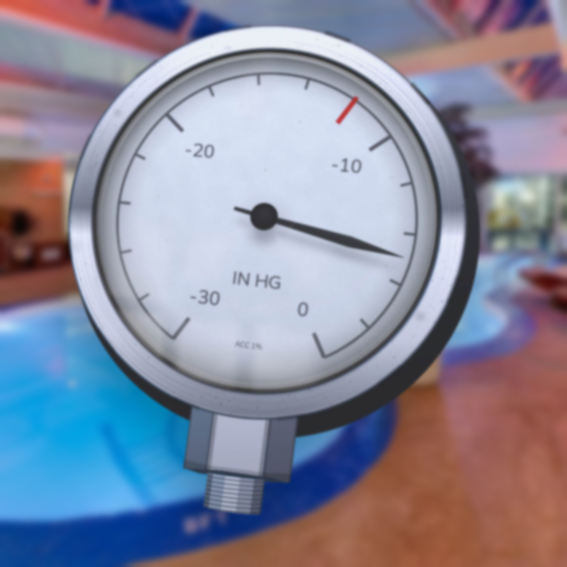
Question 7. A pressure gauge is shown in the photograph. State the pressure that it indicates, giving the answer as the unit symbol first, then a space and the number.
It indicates inHg -5
